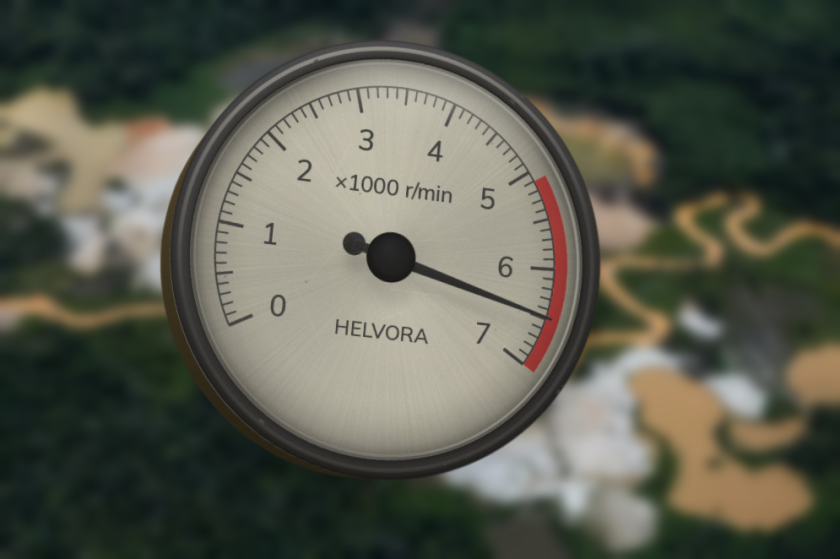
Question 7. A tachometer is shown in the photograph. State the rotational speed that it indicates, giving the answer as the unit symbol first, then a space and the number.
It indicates rpm 6500
